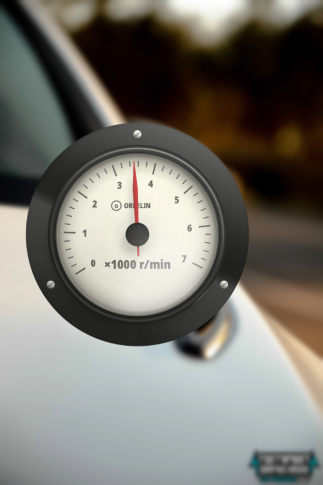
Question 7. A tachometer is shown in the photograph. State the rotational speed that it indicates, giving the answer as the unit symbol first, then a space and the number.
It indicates rpm 3500
